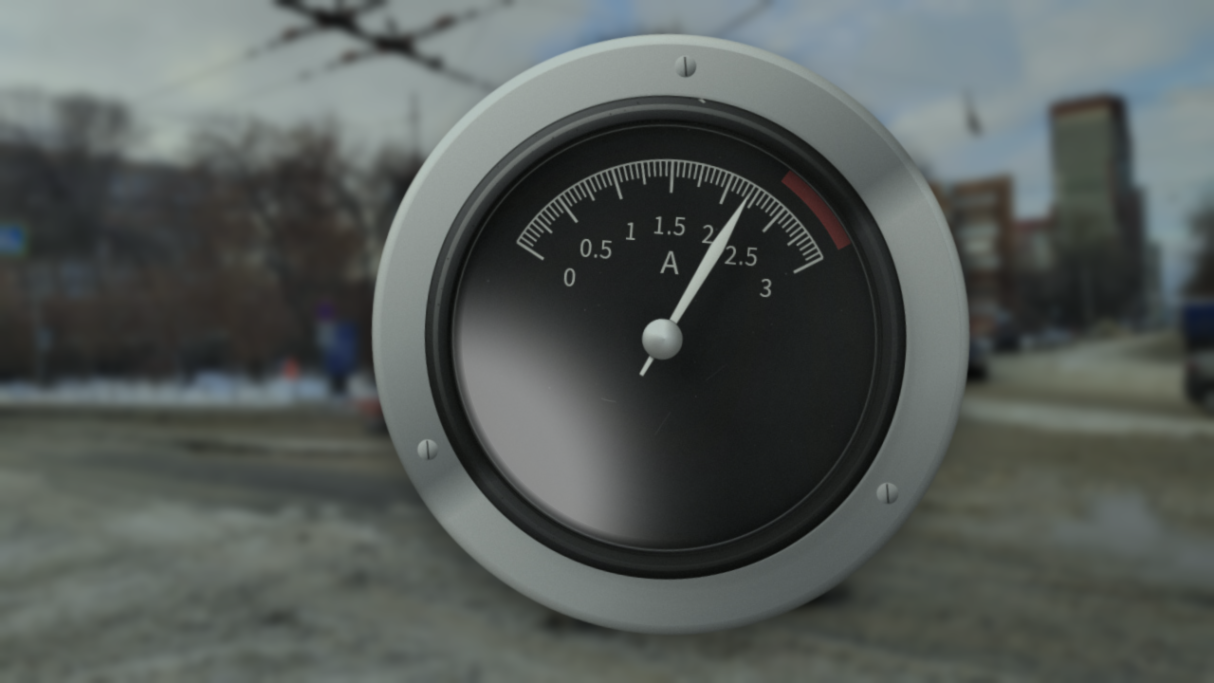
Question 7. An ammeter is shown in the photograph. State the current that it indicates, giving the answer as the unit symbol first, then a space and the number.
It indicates A 2.2
